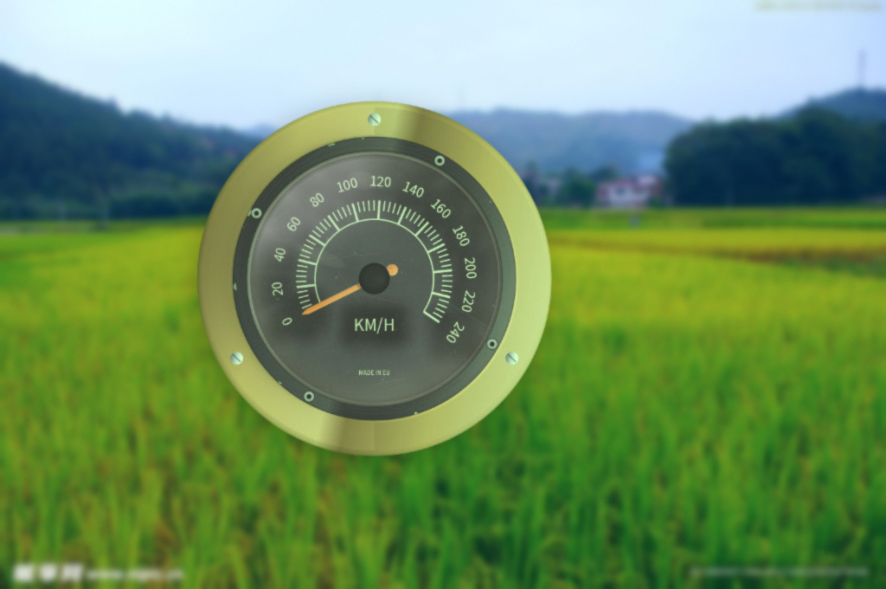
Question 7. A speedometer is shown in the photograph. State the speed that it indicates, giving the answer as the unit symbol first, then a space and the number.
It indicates km/h 0
